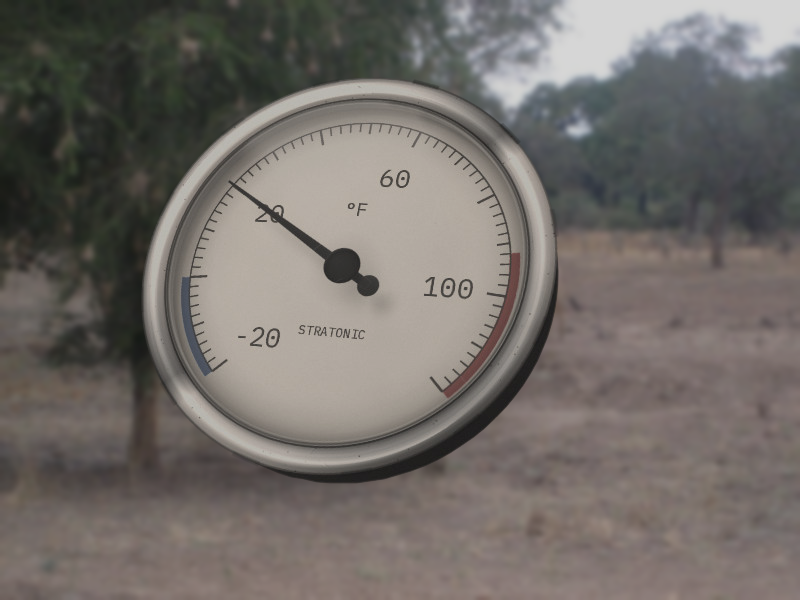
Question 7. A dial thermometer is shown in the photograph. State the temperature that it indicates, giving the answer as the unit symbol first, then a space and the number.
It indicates °F 20
